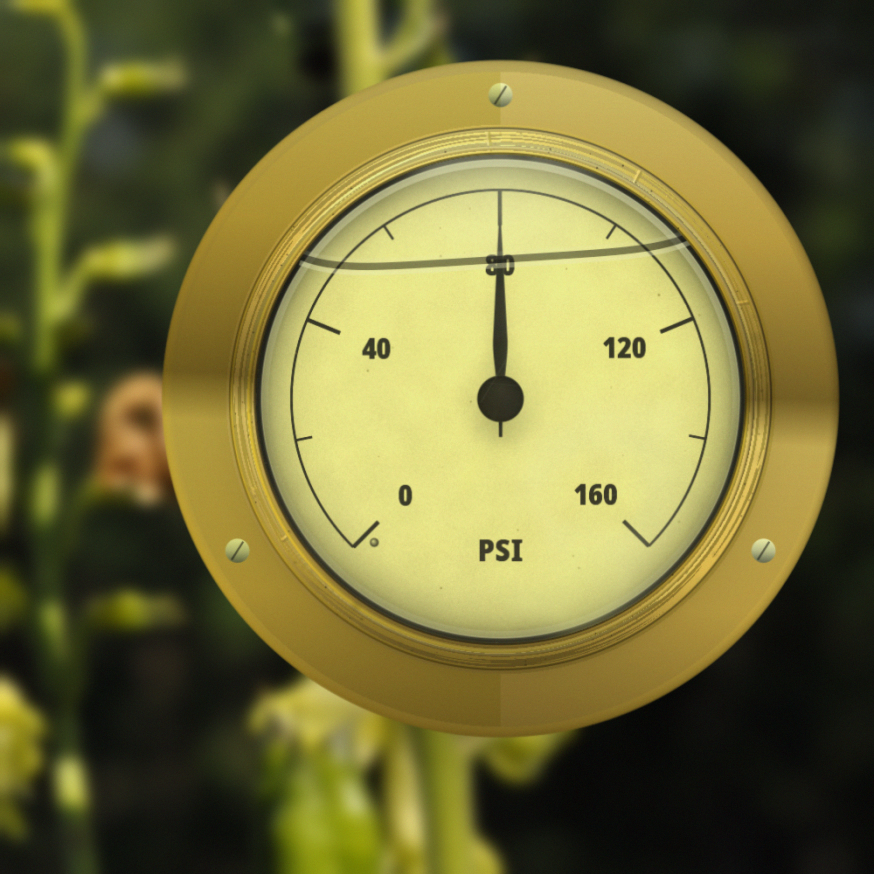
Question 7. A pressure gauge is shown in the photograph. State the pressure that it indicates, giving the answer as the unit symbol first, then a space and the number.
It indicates psi 80
